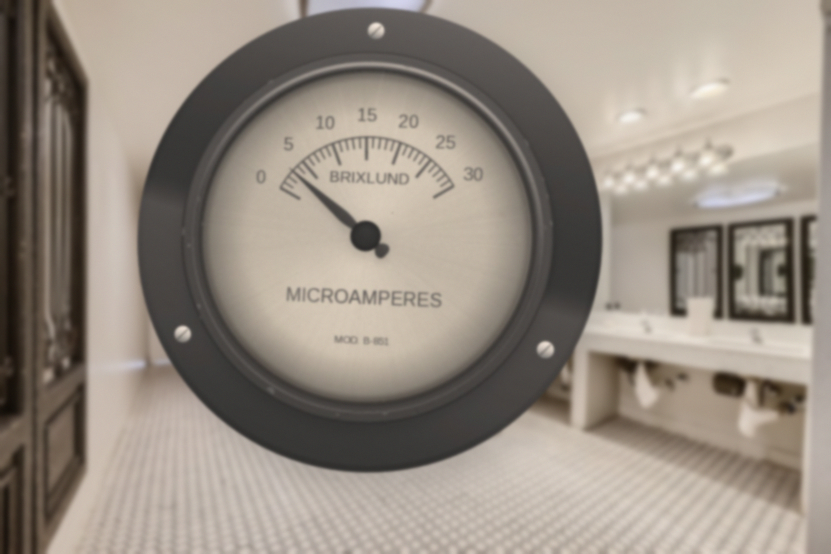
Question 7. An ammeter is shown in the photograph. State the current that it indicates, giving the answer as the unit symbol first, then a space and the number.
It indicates µA 3
